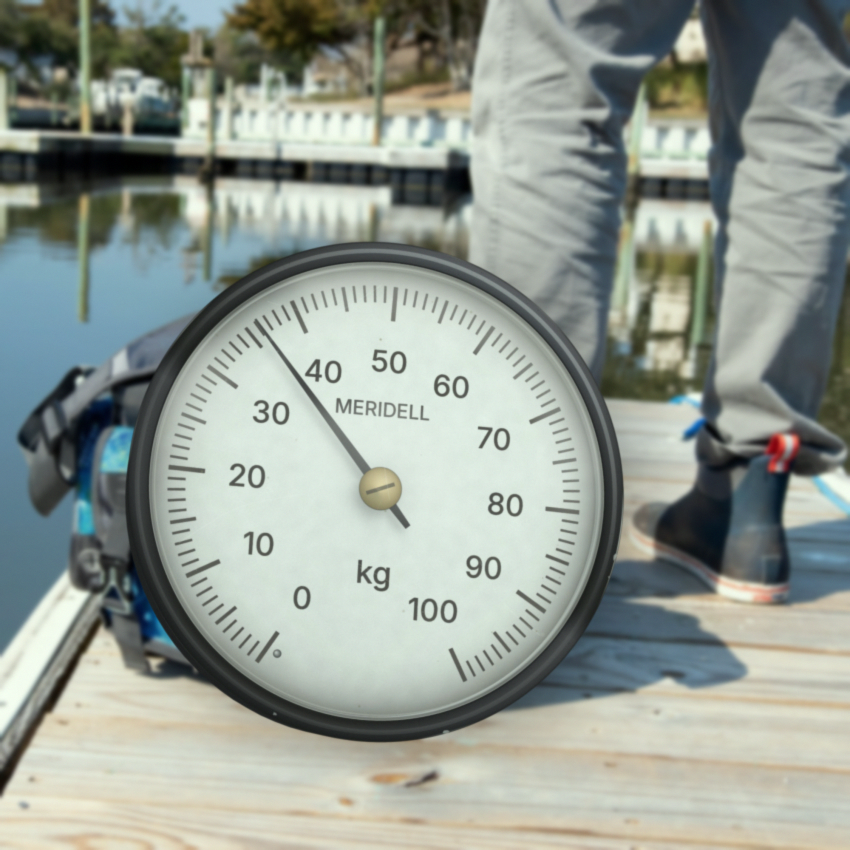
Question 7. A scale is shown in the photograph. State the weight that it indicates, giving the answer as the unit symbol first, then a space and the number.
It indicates kg 36
